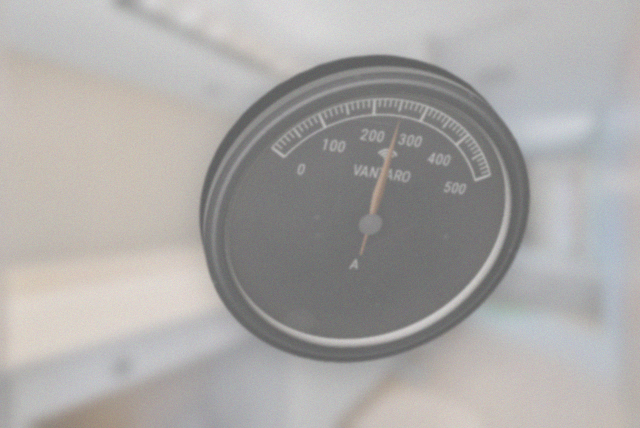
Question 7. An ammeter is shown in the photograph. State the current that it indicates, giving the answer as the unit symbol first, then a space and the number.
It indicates A 250
